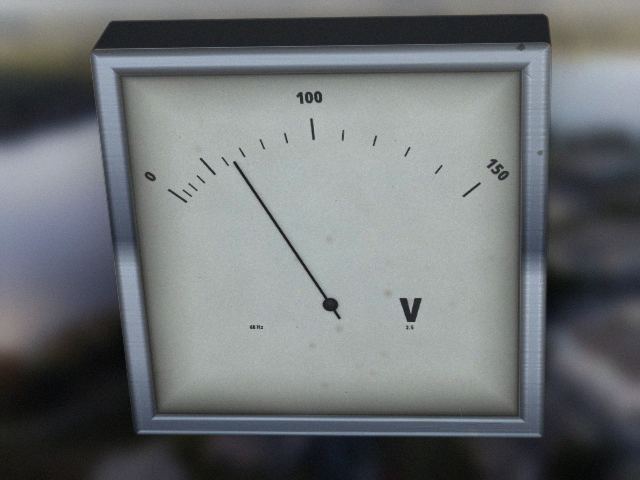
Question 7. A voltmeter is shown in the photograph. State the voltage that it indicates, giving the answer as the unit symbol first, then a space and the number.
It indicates V 65
